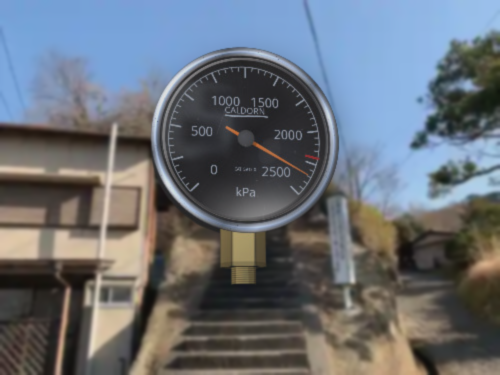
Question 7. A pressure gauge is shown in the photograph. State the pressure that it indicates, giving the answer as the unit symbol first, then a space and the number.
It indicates kPa 2350
